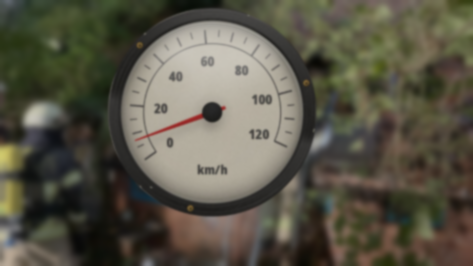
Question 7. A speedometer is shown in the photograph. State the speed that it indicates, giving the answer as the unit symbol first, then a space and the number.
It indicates km/h 7.5
